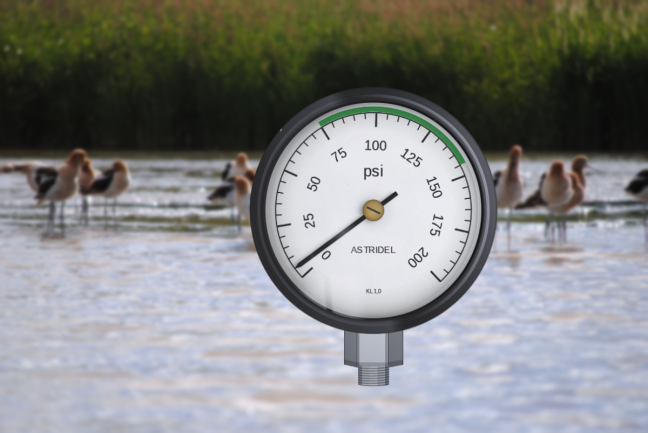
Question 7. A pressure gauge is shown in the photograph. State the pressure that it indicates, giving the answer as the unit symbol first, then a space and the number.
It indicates psi 5
